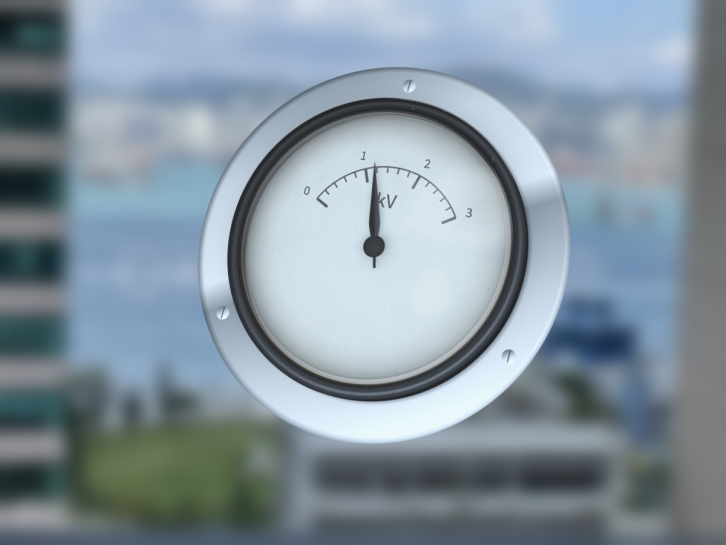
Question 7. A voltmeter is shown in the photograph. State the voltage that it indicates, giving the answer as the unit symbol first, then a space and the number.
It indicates kV 1.2
